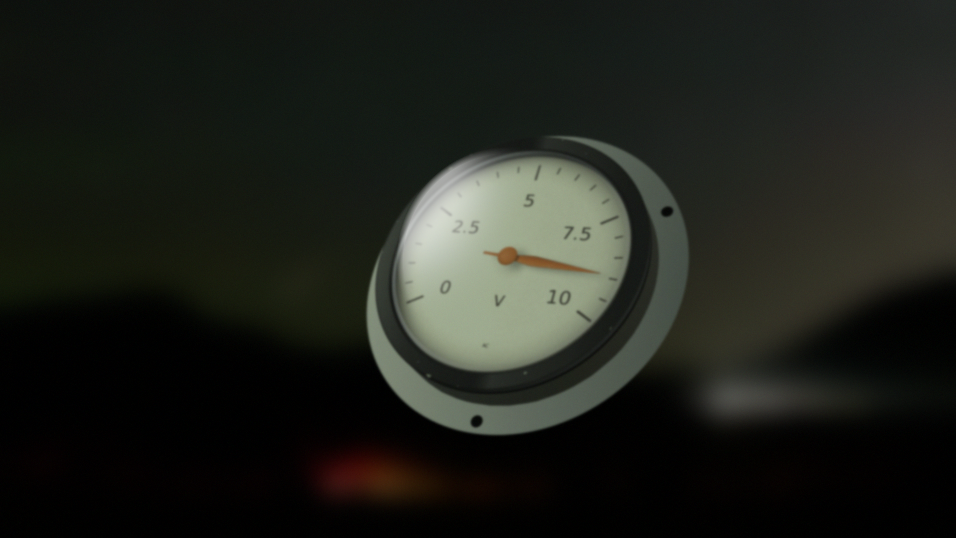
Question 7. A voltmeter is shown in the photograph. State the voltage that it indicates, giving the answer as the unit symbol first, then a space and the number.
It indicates V 9
